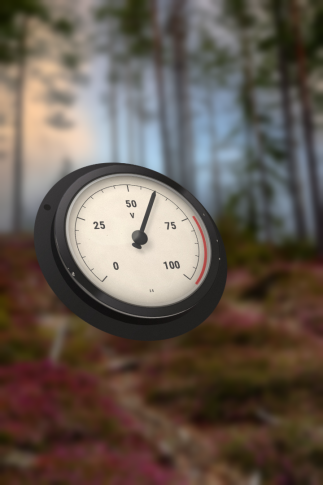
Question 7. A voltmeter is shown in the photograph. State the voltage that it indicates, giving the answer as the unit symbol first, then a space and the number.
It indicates V 60
